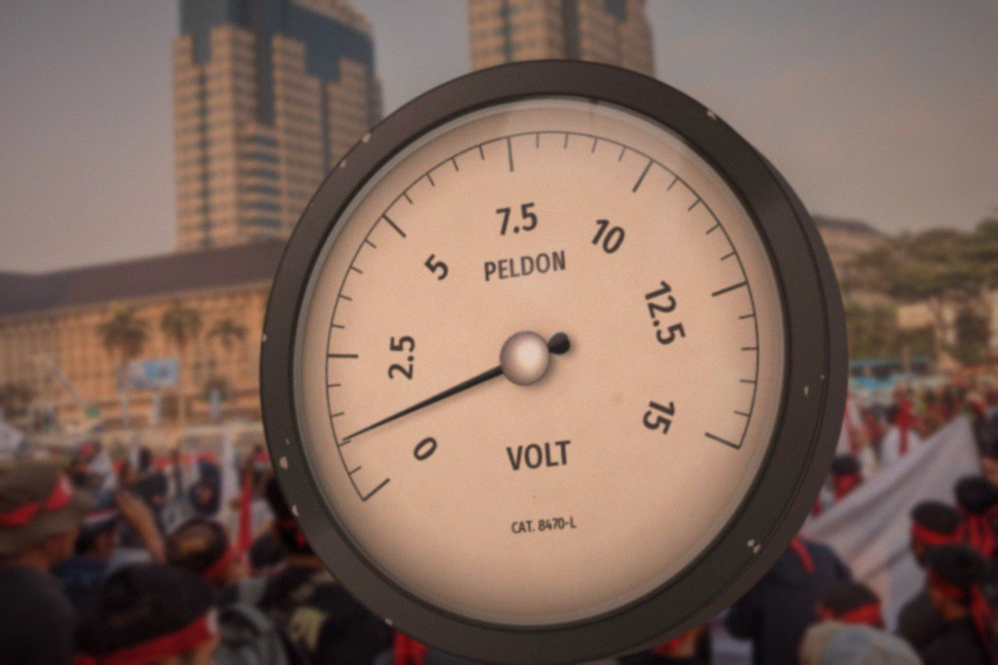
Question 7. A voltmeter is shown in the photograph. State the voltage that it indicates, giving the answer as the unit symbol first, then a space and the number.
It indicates V 1
